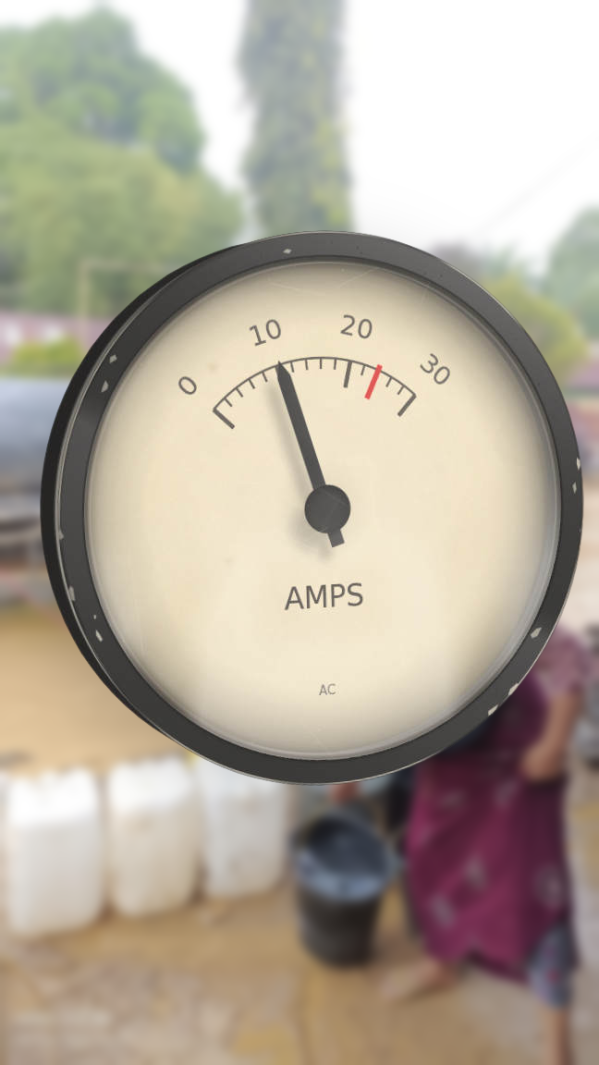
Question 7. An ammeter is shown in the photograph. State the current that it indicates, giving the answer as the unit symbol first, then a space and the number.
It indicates A 10
